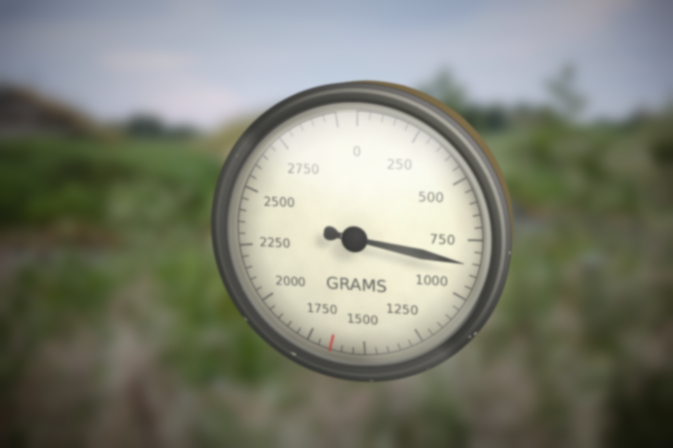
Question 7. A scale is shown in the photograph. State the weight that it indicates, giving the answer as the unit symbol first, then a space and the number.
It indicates g 850
